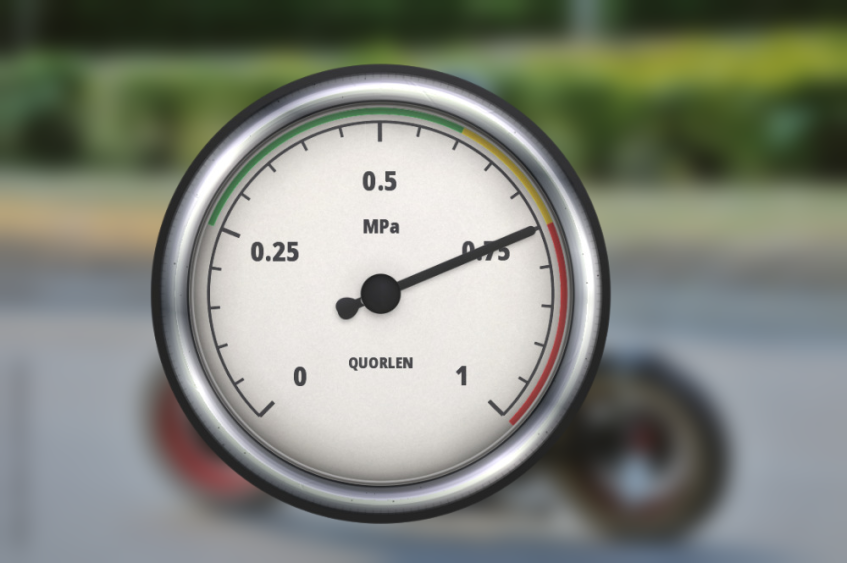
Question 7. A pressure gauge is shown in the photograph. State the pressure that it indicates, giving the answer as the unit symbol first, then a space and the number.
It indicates MPa 0.75
